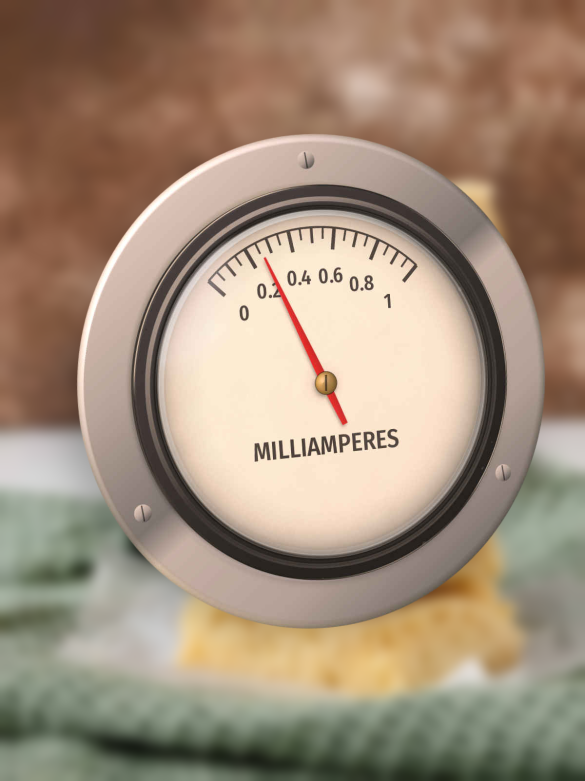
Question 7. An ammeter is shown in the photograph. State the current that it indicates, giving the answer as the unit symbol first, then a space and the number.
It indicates mA 0.25
